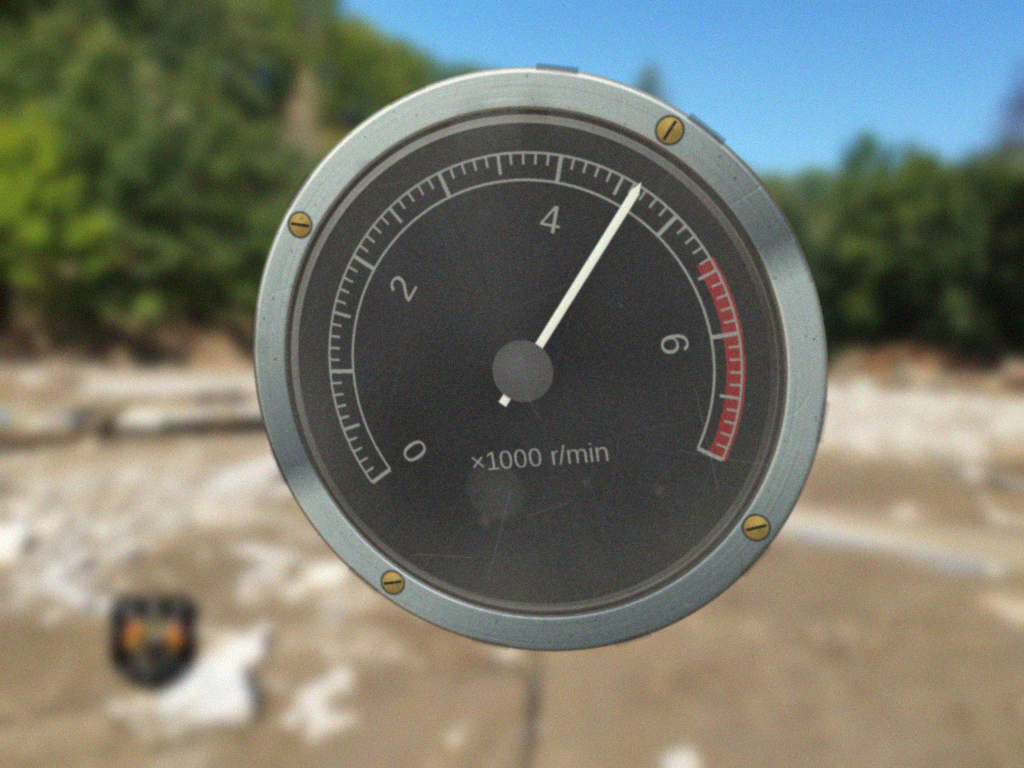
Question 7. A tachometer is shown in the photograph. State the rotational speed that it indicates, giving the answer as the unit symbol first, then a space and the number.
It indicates rpm 4650
